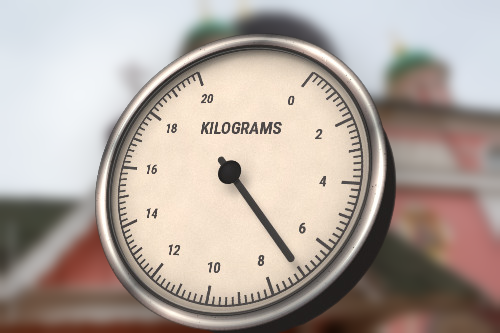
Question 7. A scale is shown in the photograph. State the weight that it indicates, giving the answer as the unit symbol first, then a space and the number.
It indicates kg 7
